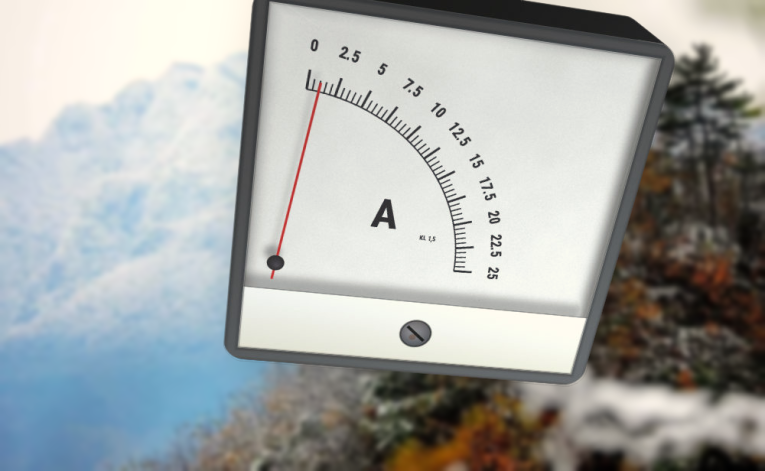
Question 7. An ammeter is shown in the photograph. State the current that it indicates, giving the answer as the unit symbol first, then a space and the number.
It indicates A 1
